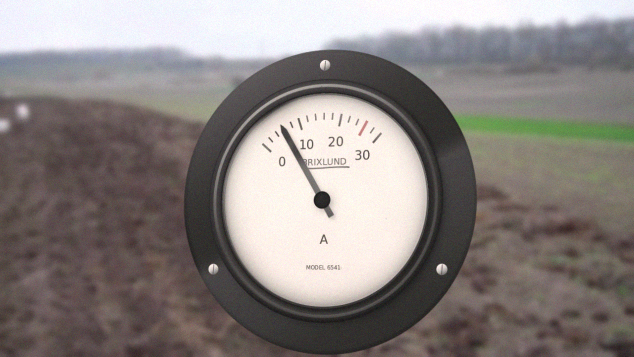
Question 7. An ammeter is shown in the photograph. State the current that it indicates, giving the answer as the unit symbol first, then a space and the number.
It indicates A 6
